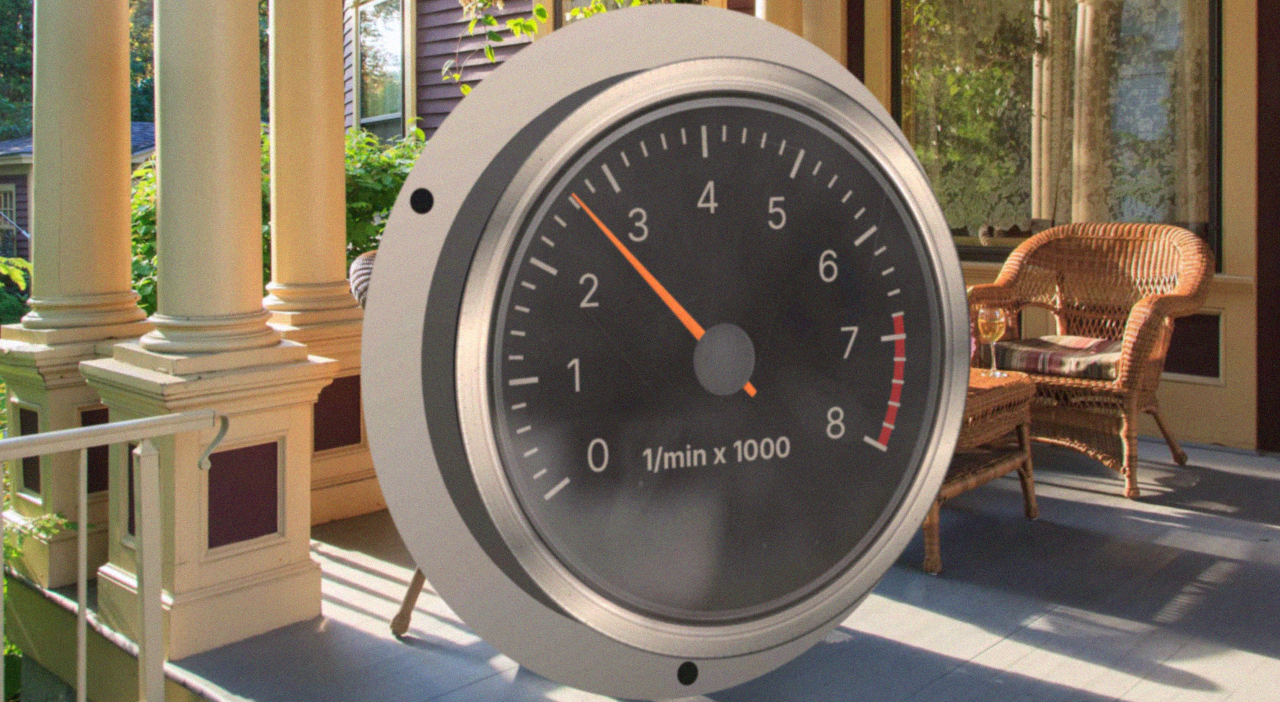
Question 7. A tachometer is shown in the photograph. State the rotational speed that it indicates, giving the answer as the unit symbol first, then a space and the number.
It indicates rpm 2600
